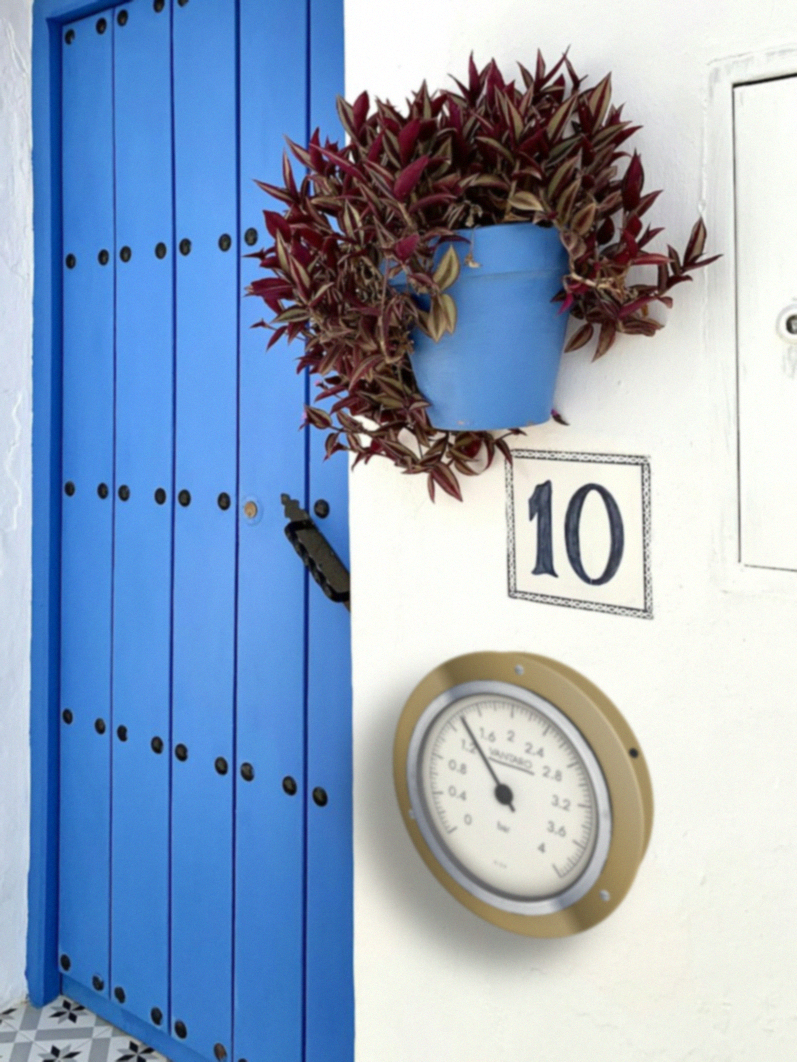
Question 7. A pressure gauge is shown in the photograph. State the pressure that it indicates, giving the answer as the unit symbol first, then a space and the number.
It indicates bar 1.4
